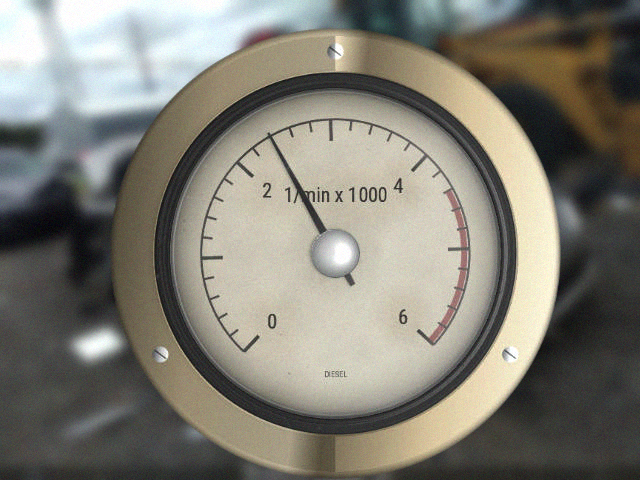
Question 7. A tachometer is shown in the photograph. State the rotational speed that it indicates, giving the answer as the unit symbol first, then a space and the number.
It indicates rpm 2400
